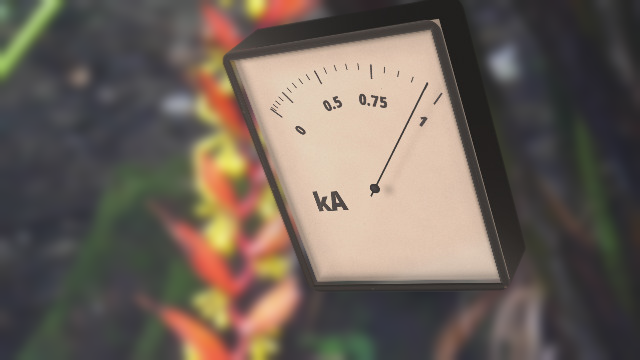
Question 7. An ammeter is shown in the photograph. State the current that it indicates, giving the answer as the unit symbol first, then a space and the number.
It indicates kA 0.95
